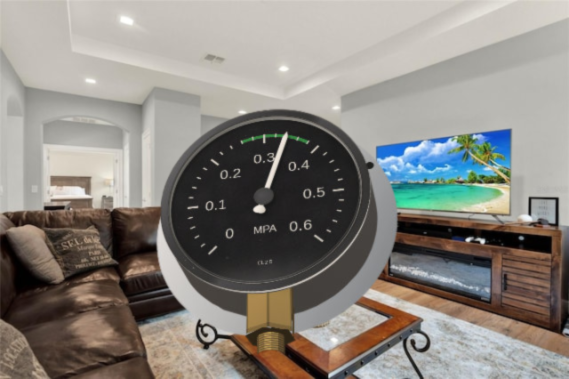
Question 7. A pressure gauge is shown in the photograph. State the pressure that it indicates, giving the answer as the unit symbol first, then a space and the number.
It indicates MPa 0.34
